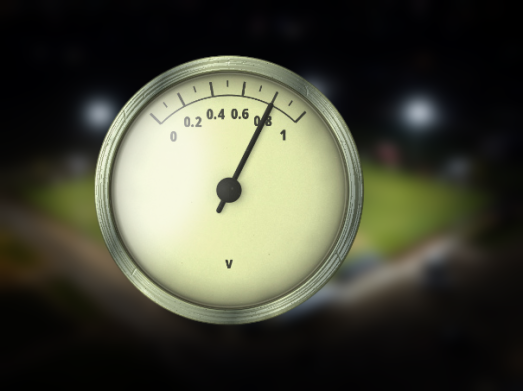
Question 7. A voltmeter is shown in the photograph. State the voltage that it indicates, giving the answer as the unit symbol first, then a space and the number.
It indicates V 0.8
